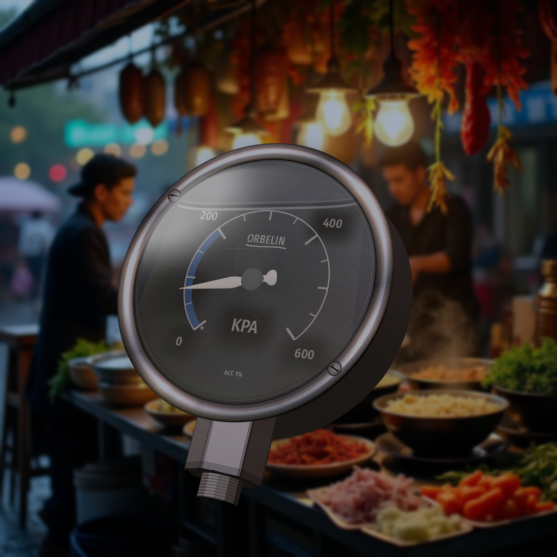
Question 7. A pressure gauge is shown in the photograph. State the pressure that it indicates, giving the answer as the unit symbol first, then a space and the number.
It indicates kPa 75
